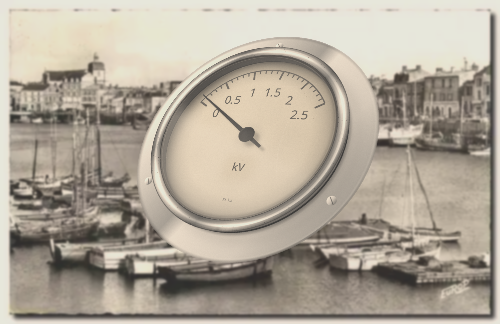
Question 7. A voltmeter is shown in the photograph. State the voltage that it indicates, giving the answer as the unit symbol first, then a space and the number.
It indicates kV 0.1
